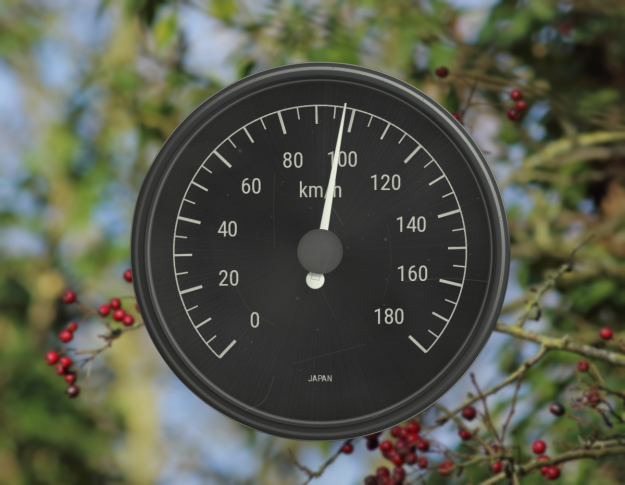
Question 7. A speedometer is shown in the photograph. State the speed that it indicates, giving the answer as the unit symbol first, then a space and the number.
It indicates km/h 97.5
